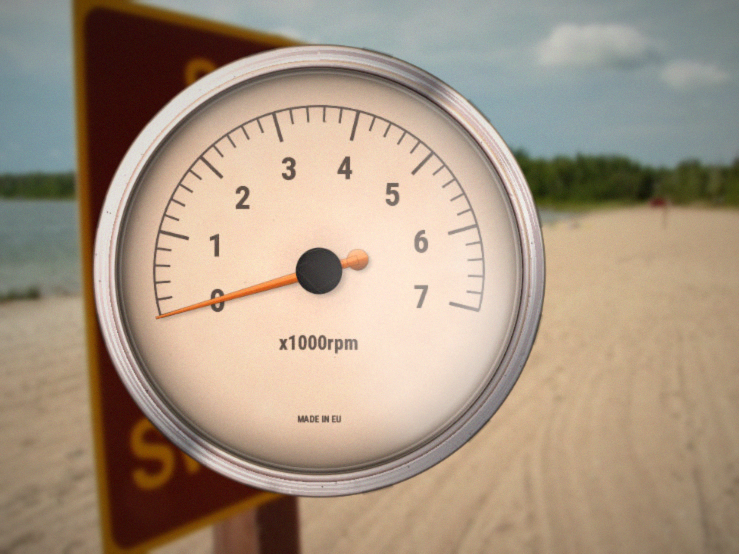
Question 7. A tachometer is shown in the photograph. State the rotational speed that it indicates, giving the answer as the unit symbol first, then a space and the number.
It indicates rpm 0
